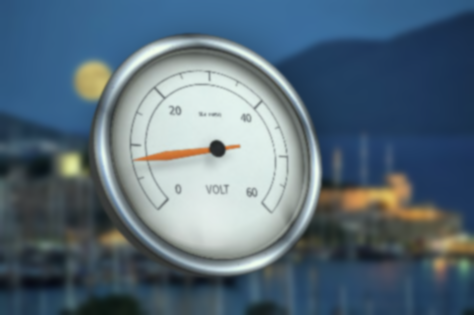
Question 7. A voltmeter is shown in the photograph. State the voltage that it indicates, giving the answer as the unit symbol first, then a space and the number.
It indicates V 7.5
